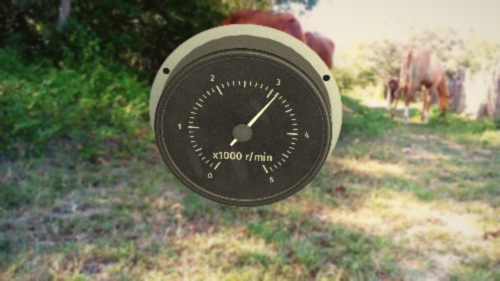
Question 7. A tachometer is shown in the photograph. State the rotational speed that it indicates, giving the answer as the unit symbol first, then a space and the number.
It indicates rpm 3100
